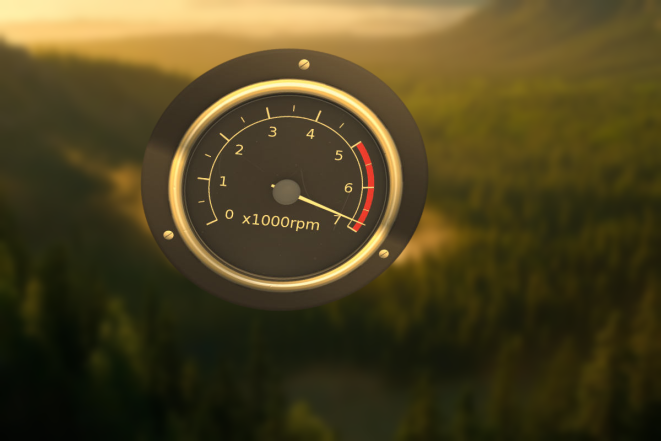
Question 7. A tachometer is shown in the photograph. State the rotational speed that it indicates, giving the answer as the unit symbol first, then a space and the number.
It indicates rpm 6750
